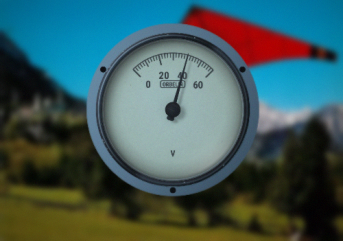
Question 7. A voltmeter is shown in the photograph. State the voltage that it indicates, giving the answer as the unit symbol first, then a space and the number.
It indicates V 40
